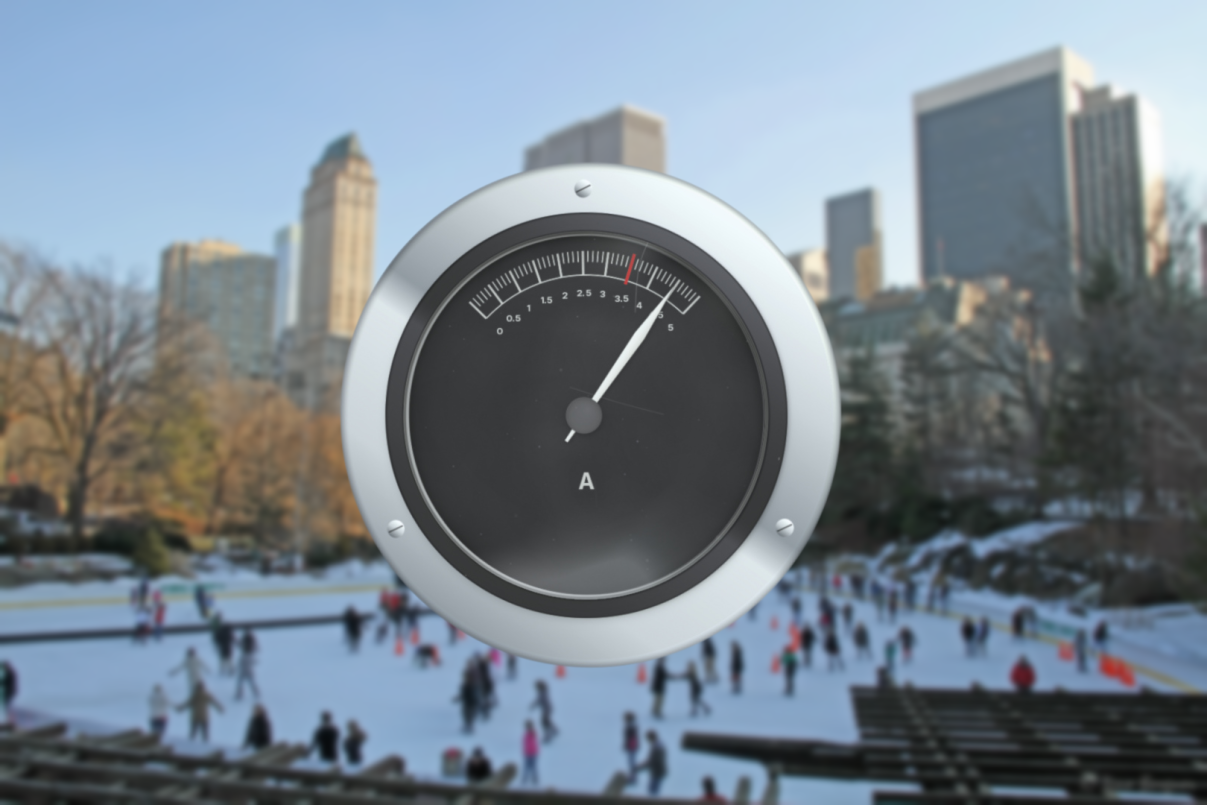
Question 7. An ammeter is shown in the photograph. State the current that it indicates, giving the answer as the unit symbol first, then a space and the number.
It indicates A 4.5
